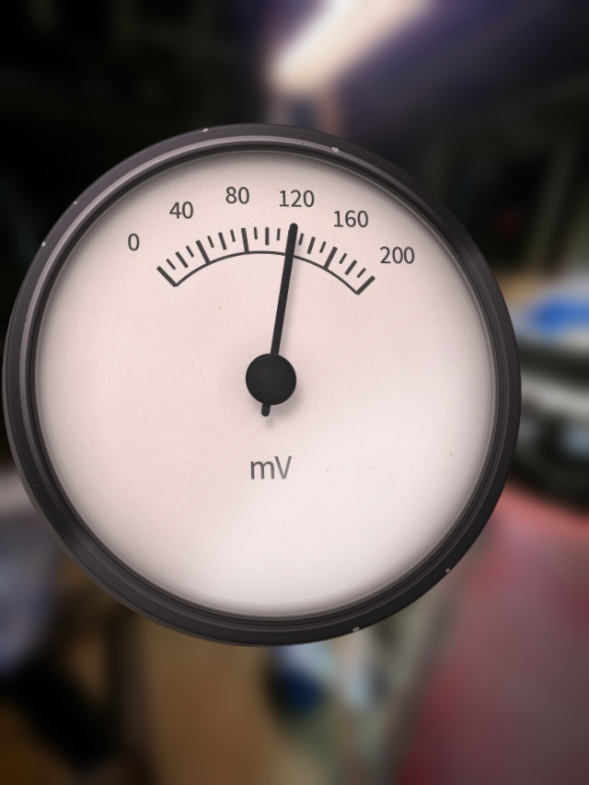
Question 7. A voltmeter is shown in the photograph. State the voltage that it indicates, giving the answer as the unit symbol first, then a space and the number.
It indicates mV 120
